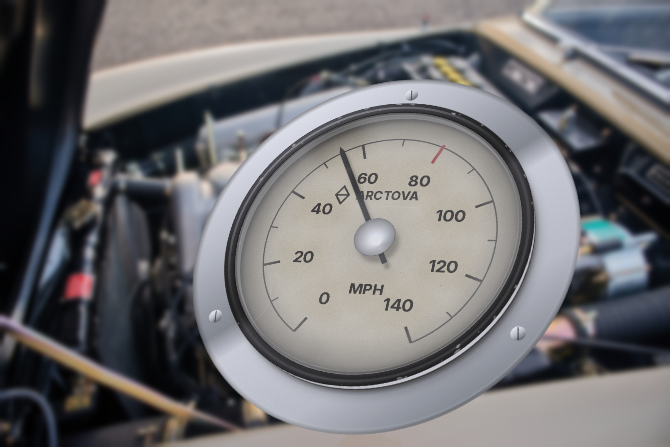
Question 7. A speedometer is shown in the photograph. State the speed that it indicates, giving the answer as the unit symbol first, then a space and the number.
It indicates mph 55
